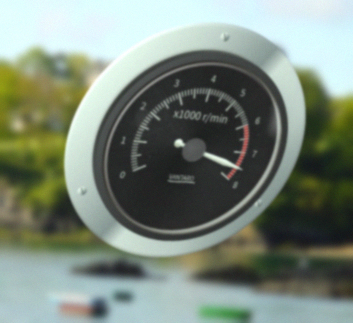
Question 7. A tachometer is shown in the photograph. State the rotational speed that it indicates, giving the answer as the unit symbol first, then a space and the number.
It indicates rpm 7500
